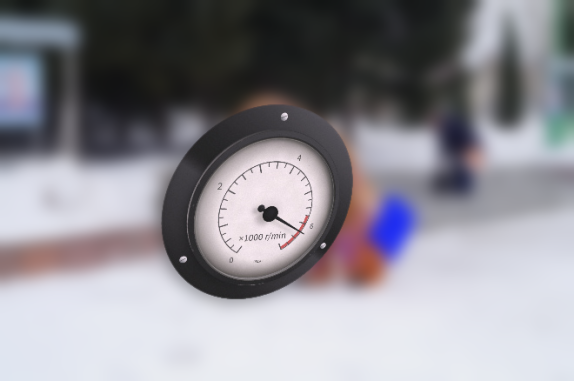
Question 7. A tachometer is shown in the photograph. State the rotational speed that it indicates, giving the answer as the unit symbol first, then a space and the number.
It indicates rpm 6250
